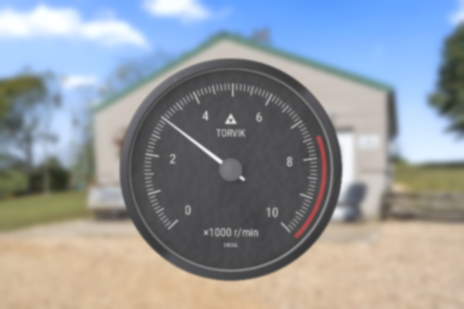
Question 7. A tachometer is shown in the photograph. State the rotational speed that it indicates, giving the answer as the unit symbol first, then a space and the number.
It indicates rpm 3000
